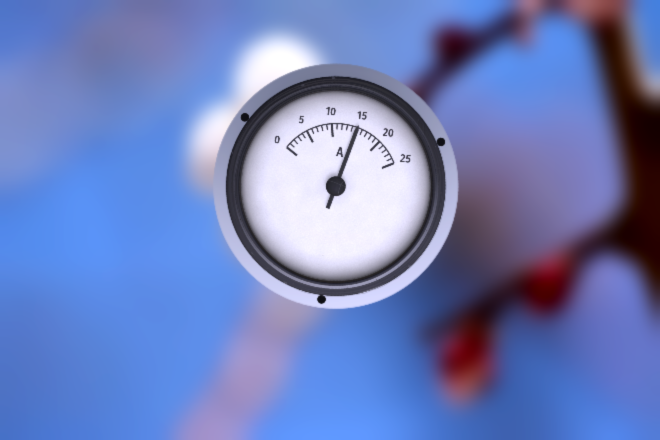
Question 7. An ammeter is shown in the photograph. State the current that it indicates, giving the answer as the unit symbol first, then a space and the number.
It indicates A 15
